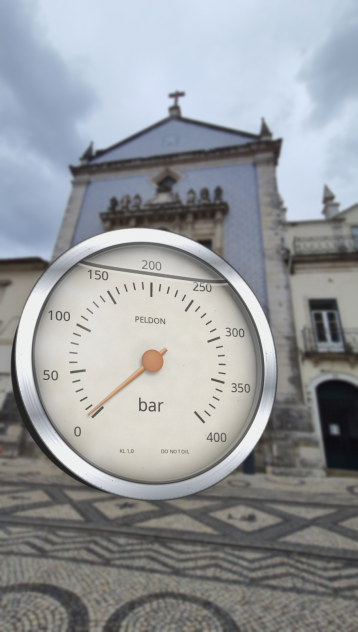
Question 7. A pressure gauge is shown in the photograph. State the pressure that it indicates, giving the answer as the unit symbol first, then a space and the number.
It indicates bar 5
